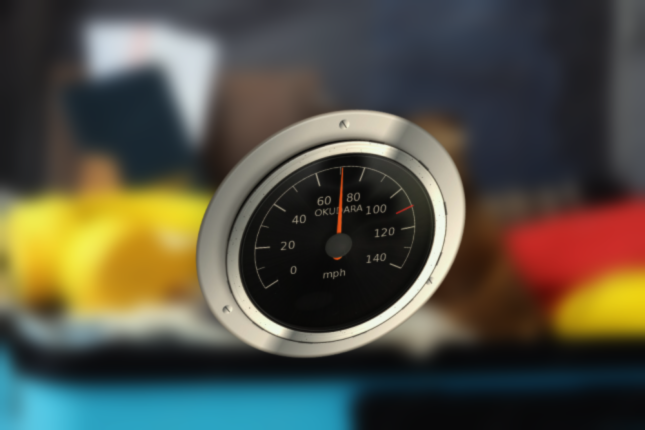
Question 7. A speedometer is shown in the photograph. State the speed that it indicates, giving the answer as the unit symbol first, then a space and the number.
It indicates mph 70
